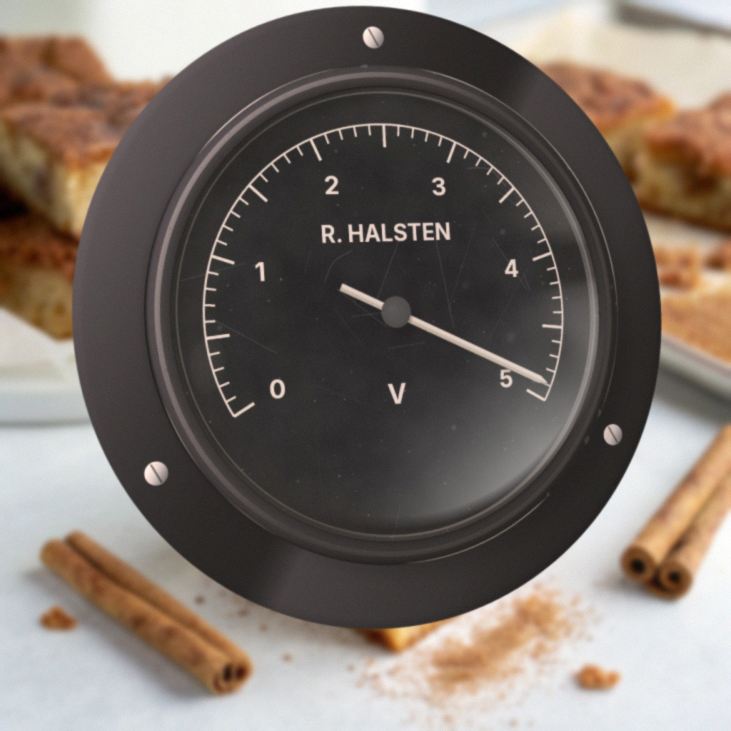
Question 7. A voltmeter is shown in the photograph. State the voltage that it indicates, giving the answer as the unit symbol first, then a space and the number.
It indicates V 4.9
